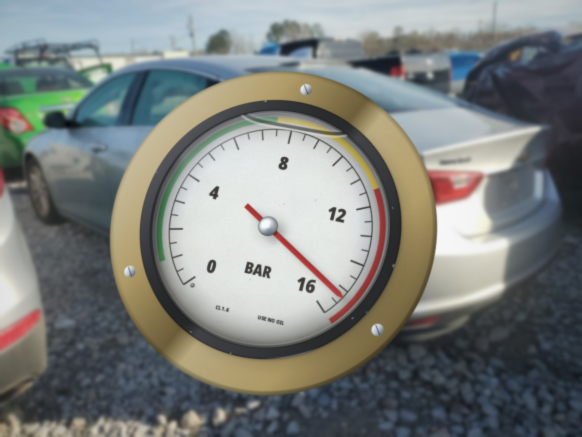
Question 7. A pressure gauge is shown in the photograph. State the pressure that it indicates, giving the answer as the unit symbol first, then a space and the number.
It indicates bar 15.25
